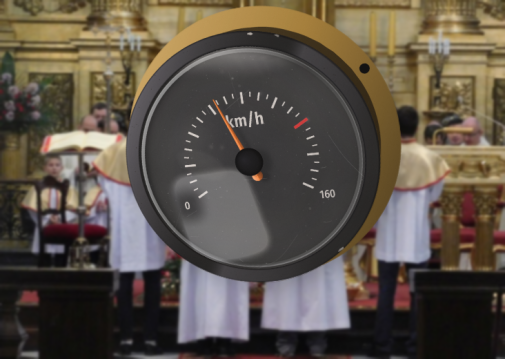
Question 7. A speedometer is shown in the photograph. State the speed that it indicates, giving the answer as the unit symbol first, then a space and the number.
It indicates km/h 65
